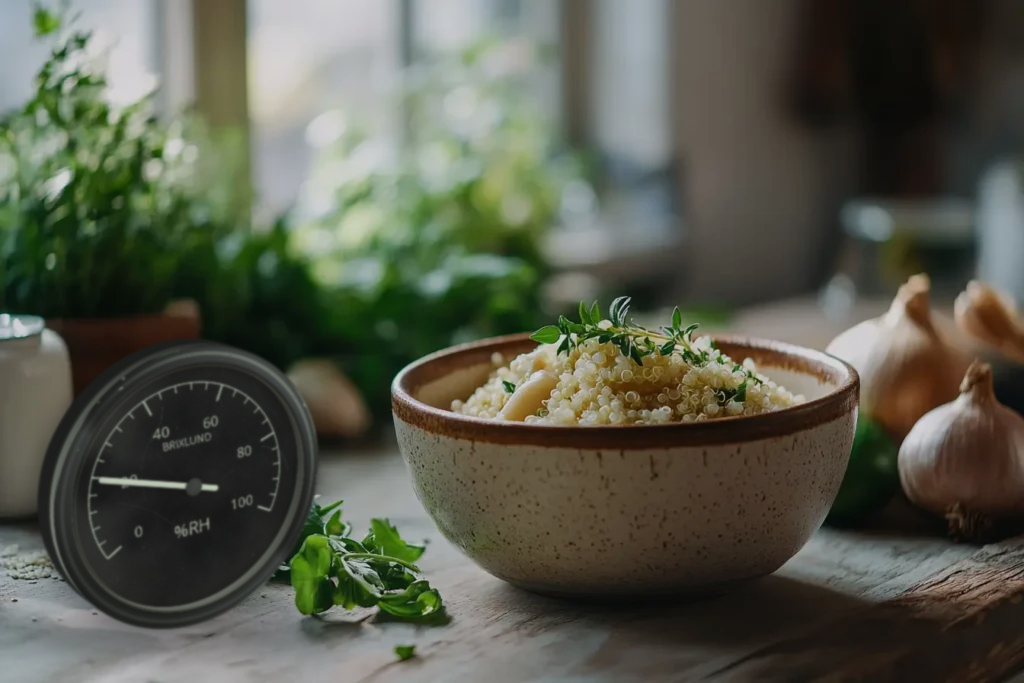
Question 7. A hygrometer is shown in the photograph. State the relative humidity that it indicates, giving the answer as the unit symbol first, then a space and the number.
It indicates % 20
